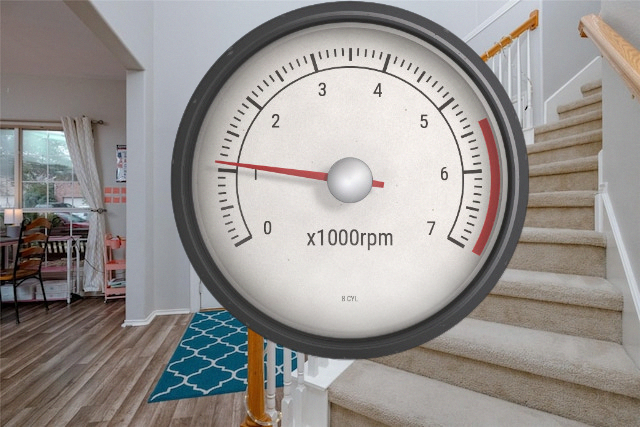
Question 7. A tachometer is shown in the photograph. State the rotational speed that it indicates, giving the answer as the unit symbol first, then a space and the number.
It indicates rpm 1100
